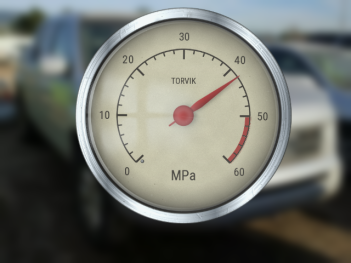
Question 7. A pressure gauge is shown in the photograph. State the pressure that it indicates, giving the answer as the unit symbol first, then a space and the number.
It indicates MPa 42
